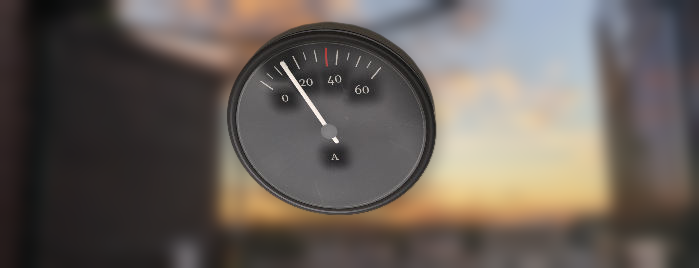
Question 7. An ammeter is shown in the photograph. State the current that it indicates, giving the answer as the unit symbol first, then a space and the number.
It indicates A 15
